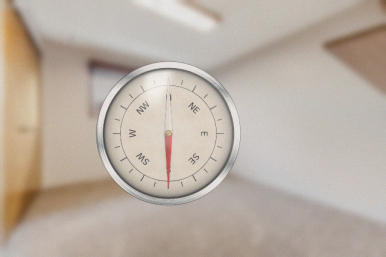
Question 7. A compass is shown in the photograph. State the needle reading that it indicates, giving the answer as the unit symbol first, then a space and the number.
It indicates ° 180
